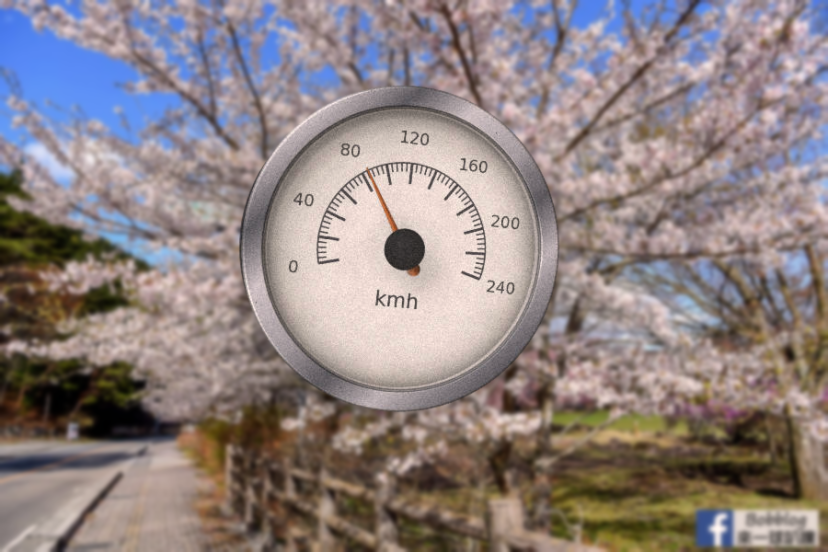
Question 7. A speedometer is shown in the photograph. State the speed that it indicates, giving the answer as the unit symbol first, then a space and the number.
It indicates km/h 84
